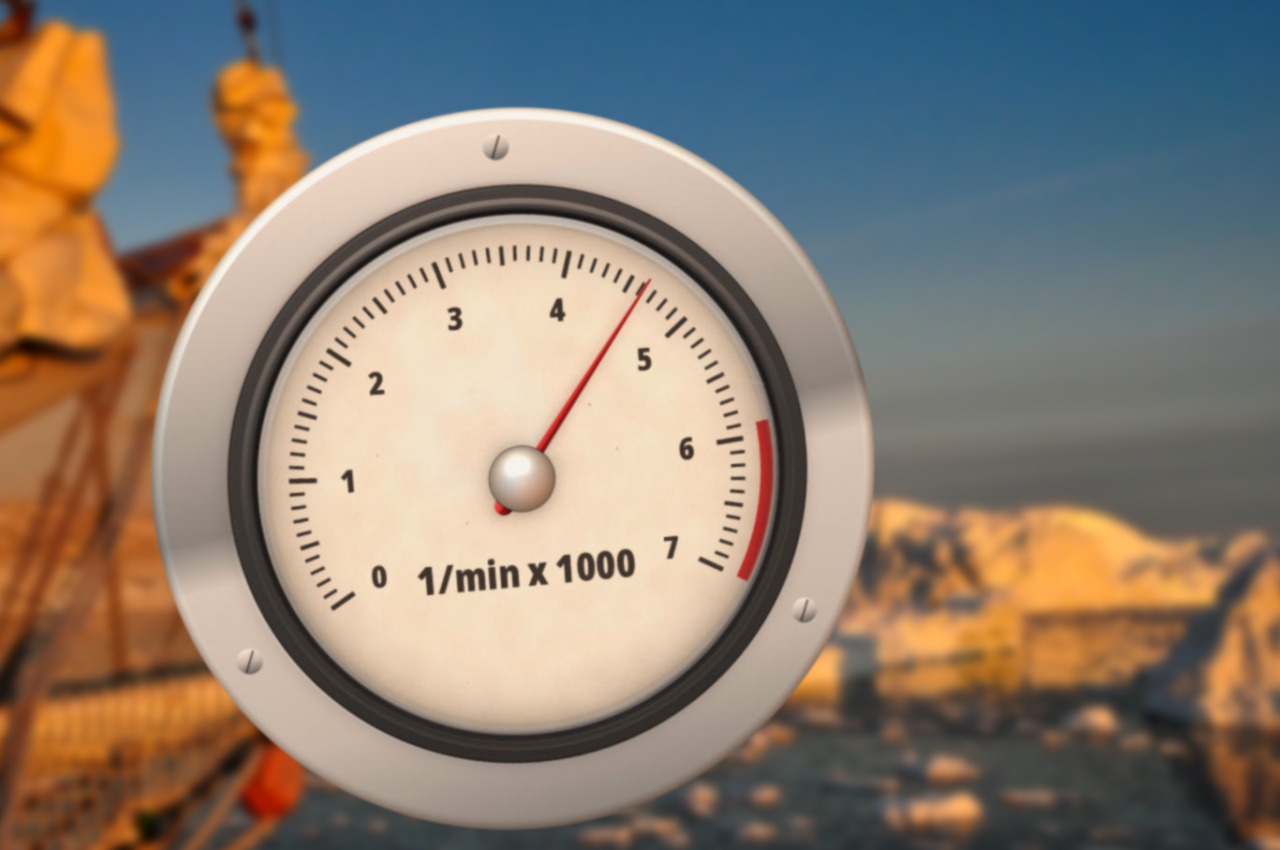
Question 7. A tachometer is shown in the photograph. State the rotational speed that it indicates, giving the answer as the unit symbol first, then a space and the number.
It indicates rpm 4600
